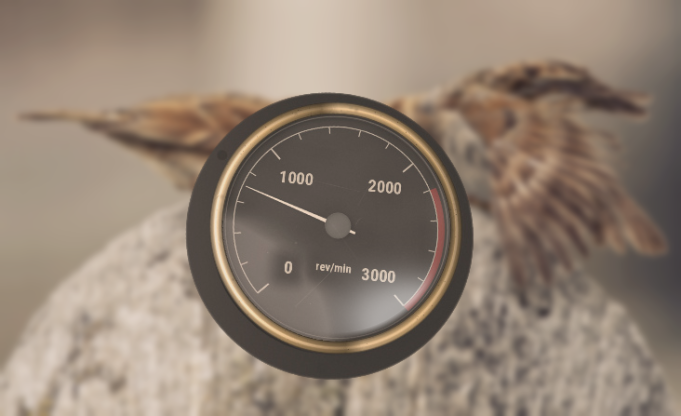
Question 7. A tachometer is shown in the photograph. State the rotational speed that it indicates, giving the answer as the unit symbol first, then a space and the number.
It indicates rpm 700
